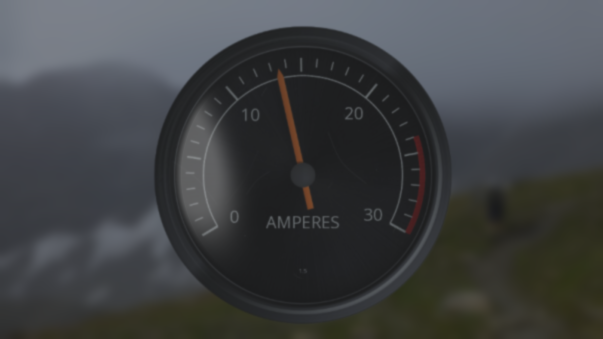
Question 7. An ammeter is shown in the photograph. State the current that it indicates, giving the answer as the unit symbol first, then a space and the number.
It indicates A 13.5
